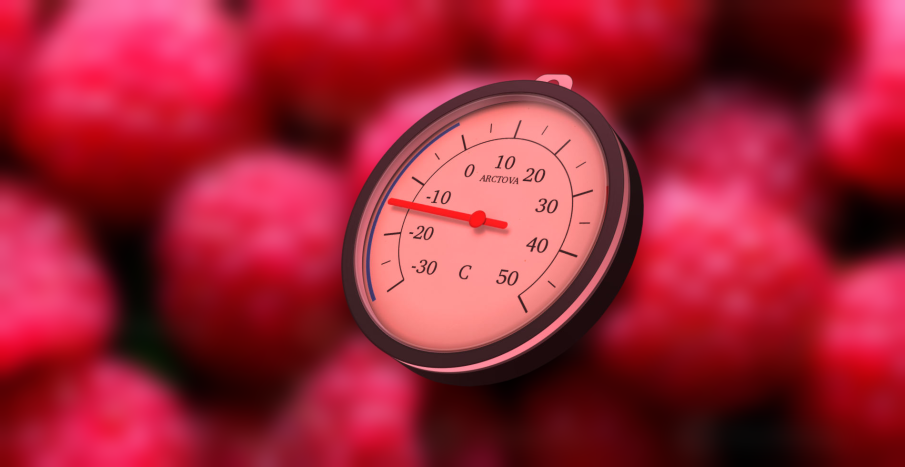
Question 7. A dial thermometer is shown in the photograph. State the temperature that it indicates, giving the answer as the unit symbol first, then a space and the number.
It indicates °C -15
